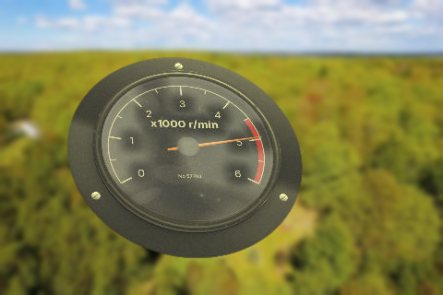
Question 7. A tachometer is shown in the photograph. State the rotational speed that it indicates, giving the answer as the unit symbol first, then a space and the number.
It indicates rpm 5000
